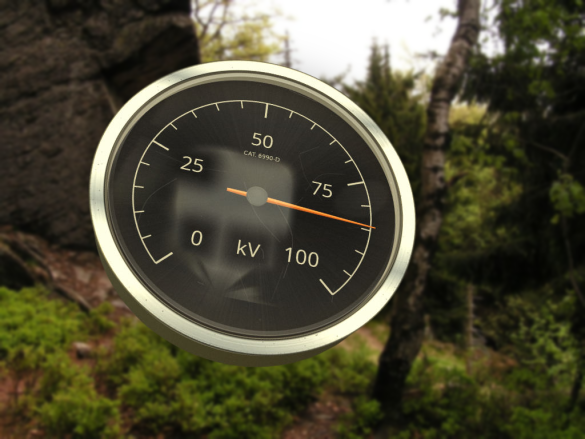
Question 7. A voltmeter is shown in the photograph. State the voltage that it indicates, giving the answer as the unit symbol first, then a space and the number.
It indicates kV 85
